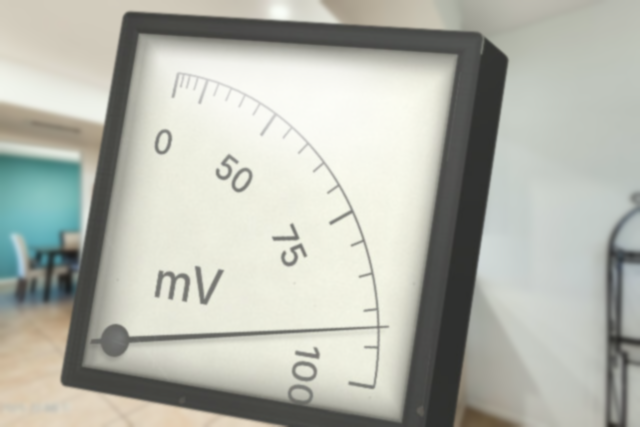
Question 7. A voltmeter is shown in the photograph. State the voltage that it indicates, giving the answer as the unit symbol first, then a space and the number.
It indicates mV 92.5
